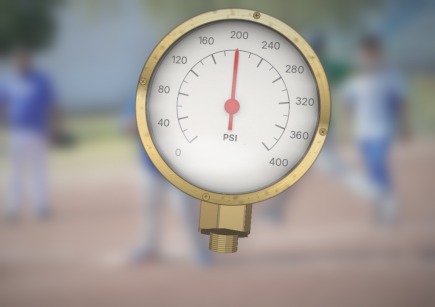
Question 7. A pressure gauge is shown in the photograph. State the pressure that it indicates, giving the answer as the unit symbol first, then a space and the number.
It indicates psi 200
